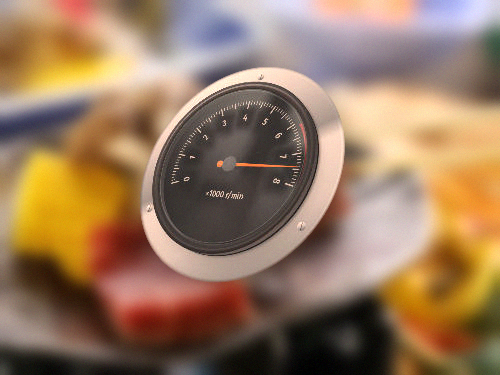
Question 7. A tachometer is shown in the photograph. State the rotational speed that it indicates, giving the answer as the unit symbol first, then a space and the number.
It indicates rpm 7500
